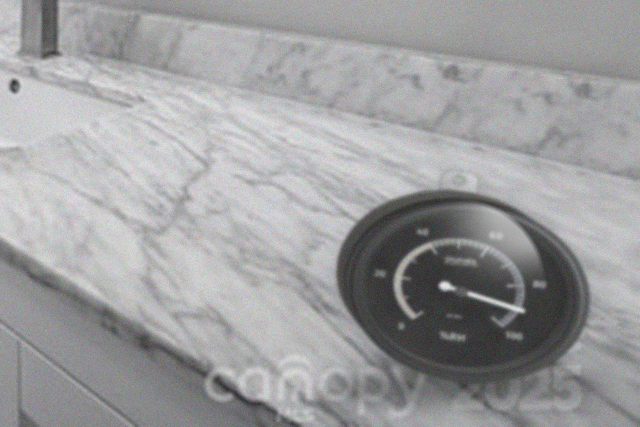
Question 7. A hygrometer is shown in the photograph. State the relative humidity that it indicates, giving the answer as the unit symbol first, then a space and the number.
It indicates % 90
